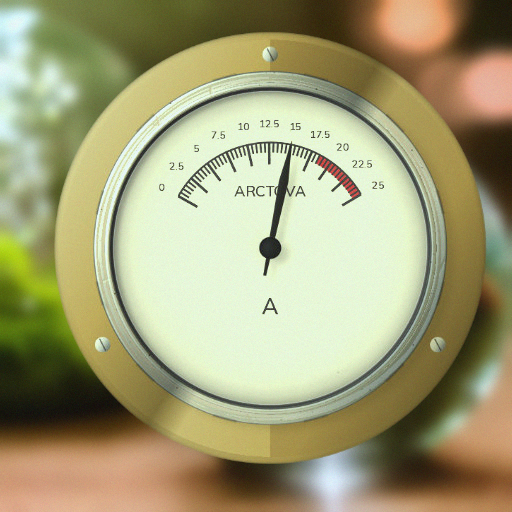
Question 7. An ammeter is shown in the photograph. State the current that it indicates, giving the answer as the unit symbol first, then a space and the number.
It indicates A 15
